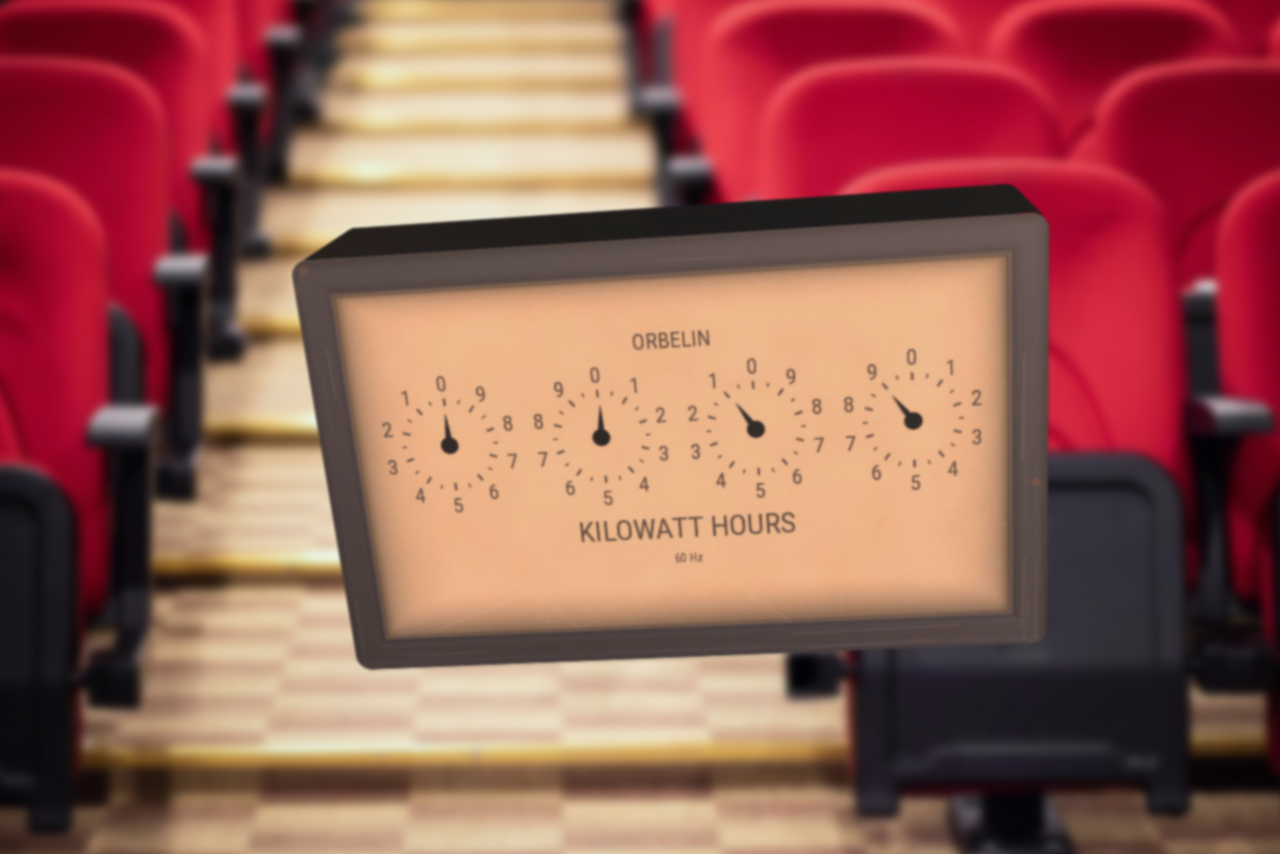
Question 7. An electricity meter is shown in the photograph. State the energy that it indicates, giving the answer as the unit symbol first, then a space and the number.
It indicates kWh 9
